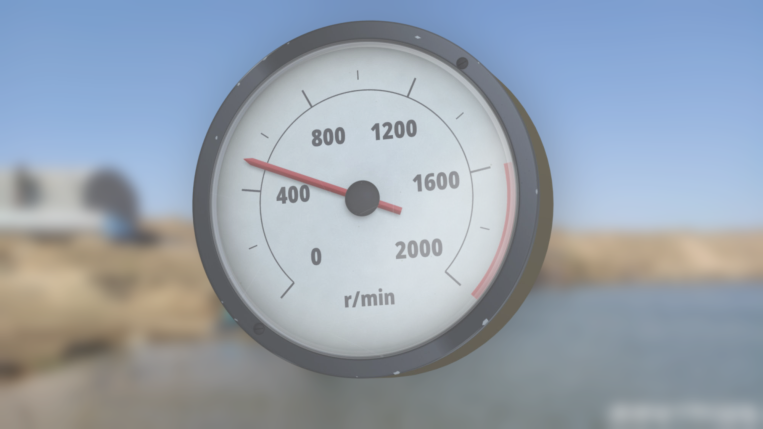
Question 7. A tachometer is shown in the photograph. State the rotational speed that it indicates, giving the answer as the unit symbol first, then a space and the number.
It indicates rpm 500
